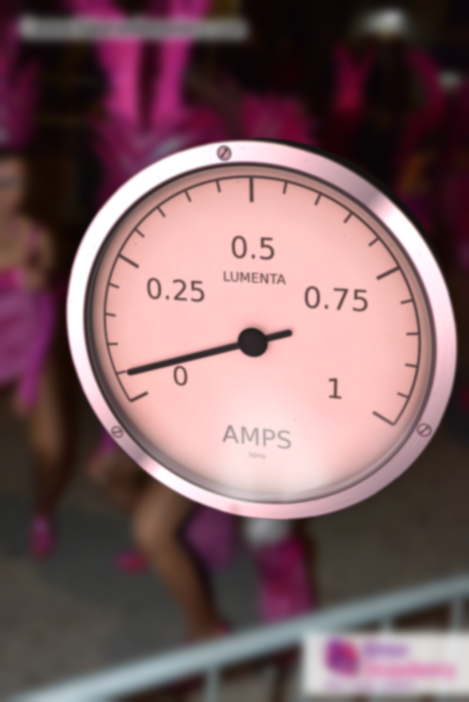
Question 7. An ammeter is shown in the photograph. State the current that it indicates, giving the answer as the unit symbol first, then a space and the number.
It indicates A 0.05
